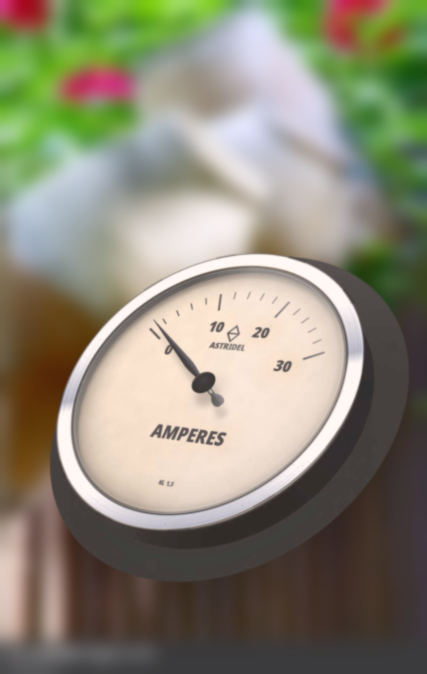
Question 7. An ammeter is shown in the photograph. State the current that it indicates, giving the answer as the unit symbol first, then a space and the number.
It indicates A 1
